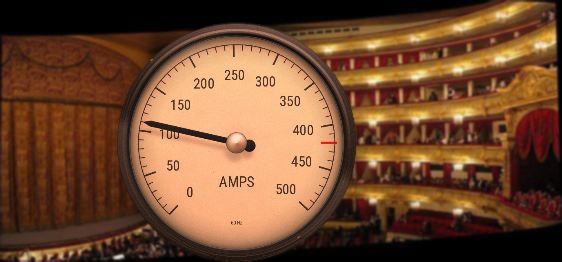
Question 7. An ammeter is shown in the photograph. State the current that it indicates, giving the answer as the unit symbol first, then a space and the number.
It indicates A 110
